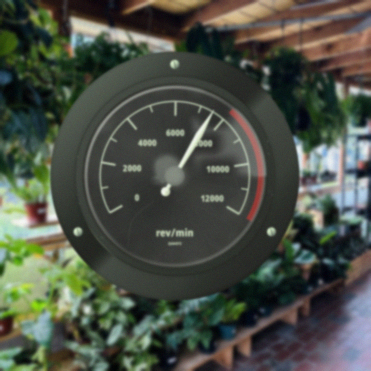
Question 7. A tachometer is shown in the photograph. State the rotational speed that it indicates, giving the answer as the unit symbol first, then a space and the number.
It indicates rpm 7500
